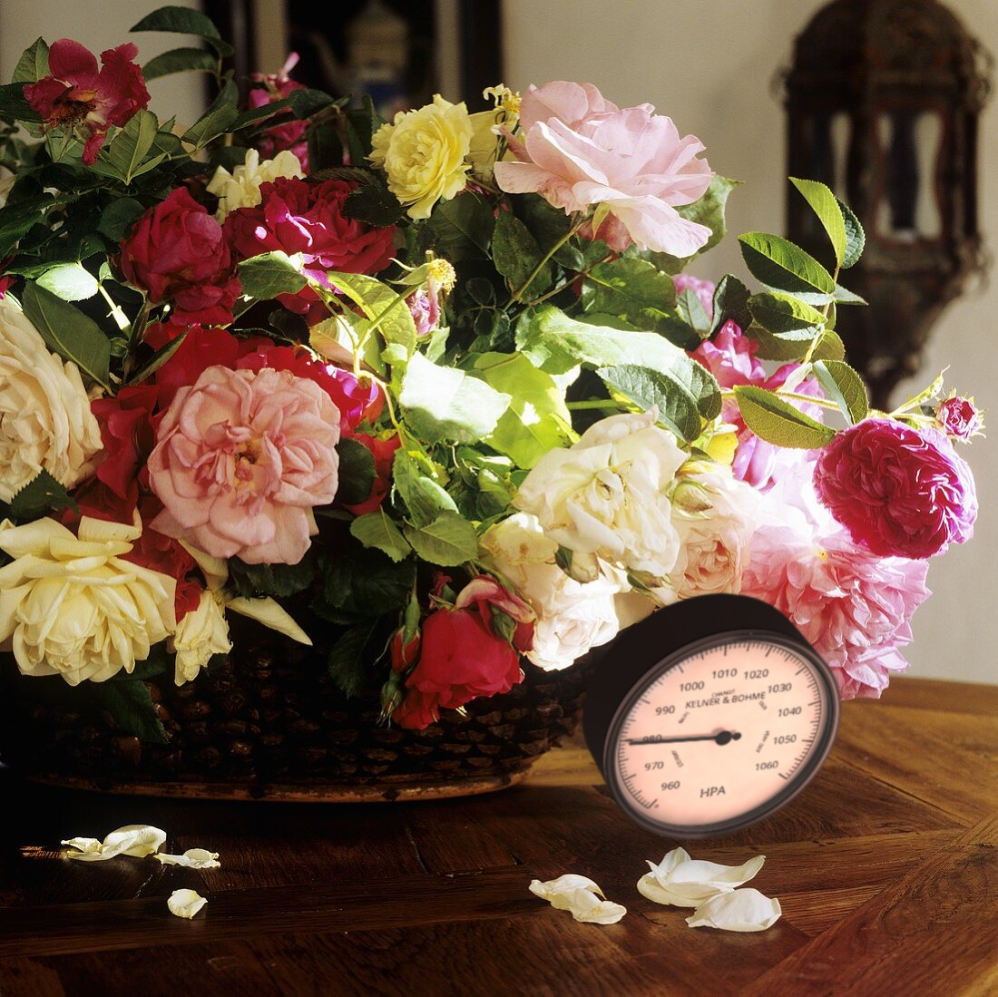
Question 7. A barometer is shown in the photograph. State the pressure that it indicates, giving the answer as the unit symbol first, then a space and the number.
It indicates hPa 980
